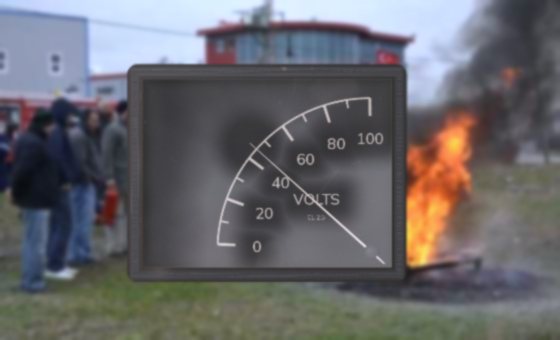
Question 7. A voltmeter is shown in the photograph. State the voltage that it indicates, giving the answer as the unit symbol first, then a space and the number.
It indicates V 45
